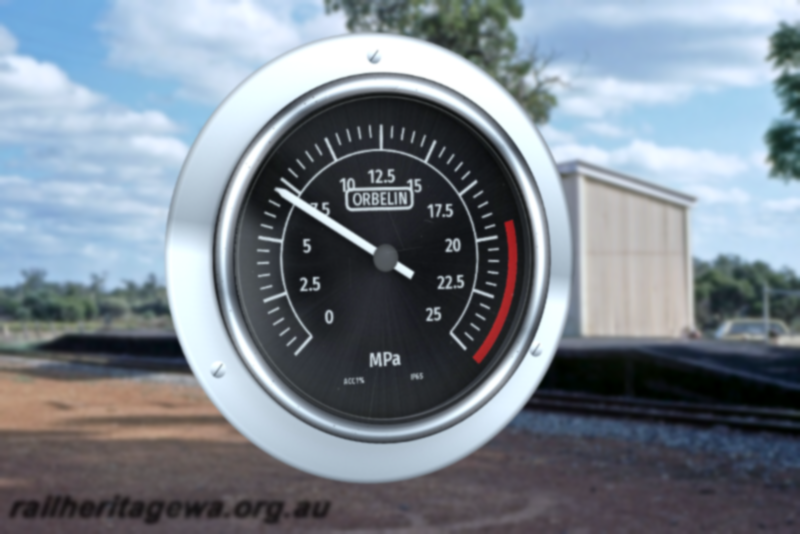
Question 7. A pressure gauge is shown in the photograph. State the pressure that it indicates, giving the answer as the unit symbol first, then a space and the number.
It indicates MPa 7
